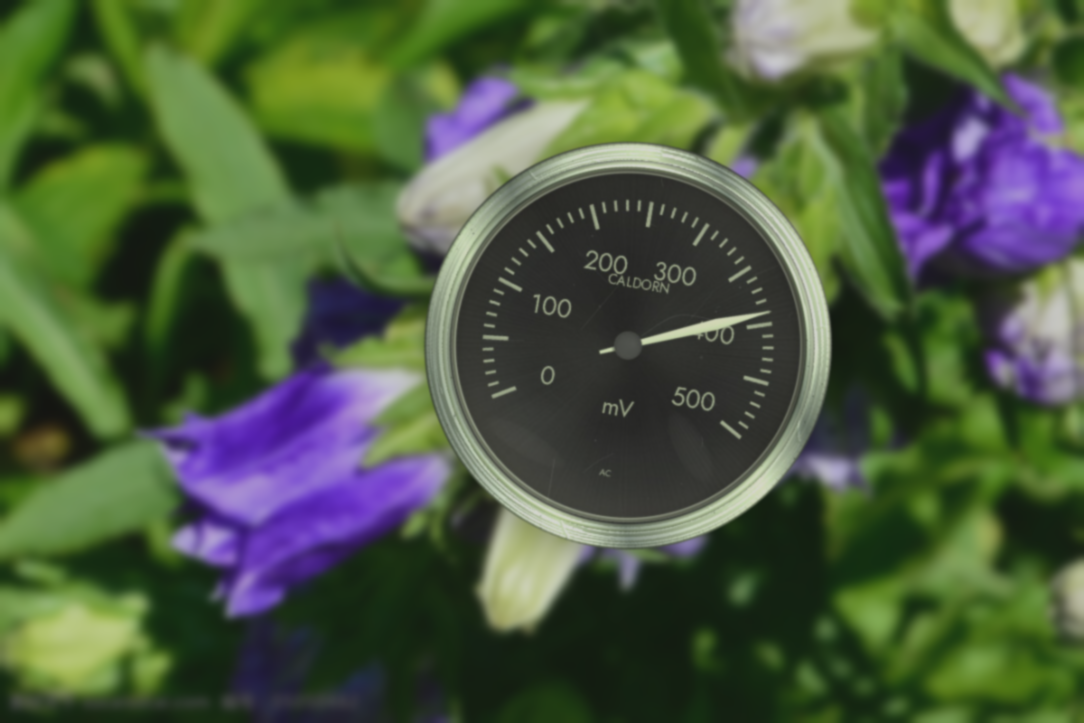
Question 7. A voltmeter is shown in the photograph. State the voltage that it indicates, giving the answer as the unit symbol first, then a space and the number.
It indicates mV 390
